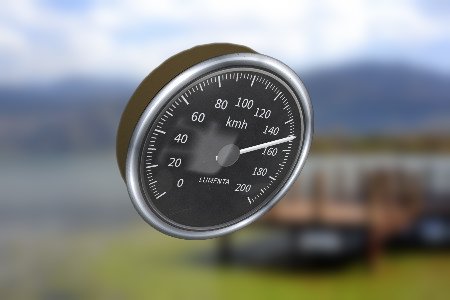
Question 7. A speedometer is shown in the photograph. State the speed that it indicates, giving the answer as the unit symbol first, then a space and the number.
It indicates km/h 150
